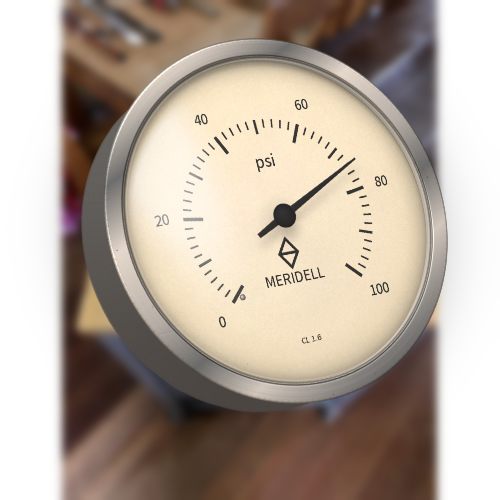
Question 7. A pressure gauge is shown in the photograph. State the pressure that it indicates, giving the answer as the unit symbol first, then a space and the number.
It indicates psi 74
